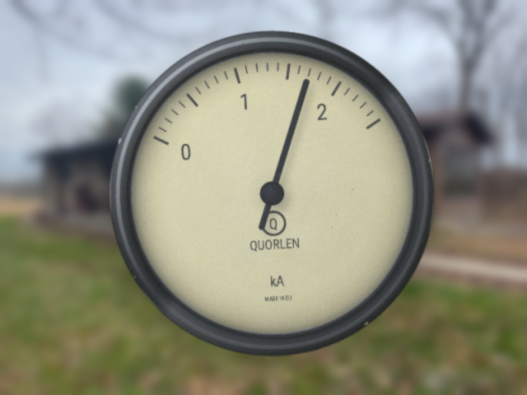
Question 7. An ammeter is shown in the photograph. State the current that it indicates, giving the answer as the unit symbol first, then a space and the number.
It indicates kA 1.7
